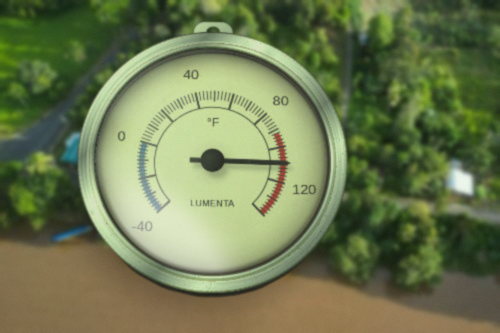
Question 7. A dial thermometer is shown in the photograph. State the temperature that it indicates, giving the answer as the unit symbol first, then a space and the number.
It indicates °F 110
